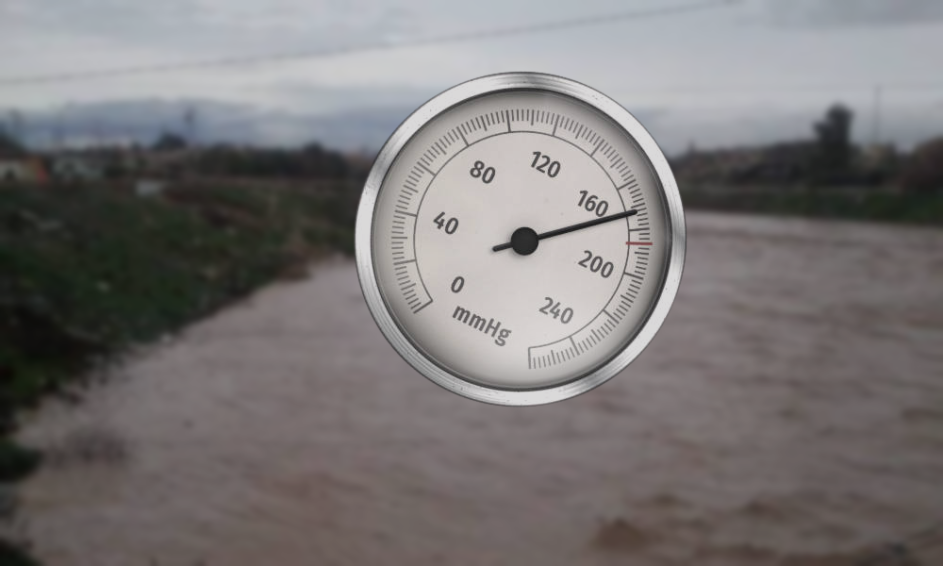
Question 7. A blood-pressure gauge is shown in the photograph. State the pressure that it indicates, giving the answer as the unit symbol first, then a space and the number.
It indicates mmHg 172
